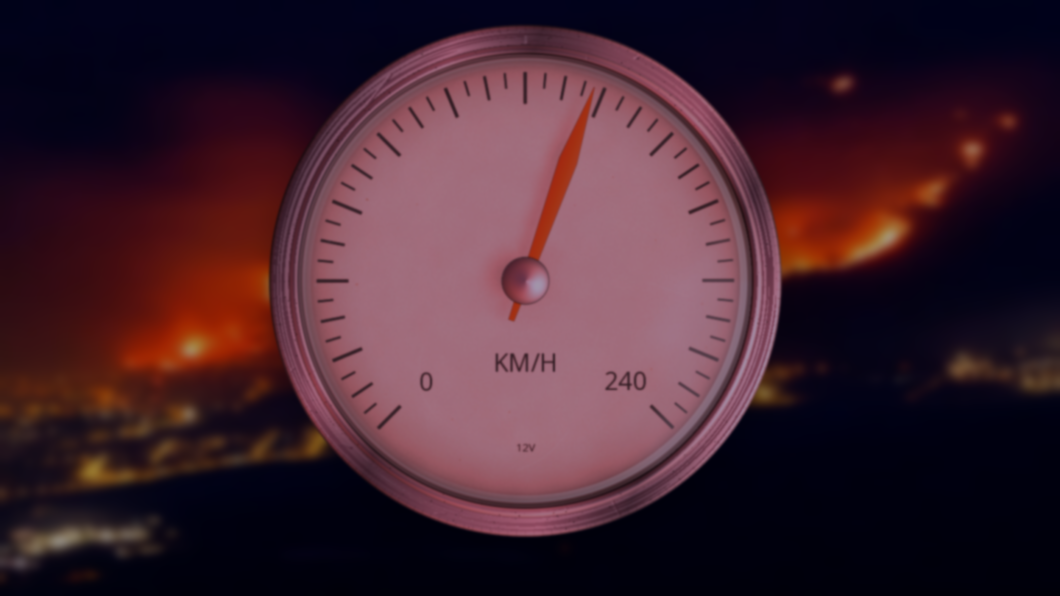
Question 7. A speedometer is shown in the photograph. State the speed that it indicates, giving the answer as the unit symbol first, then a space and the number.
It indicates km/h 137.5
